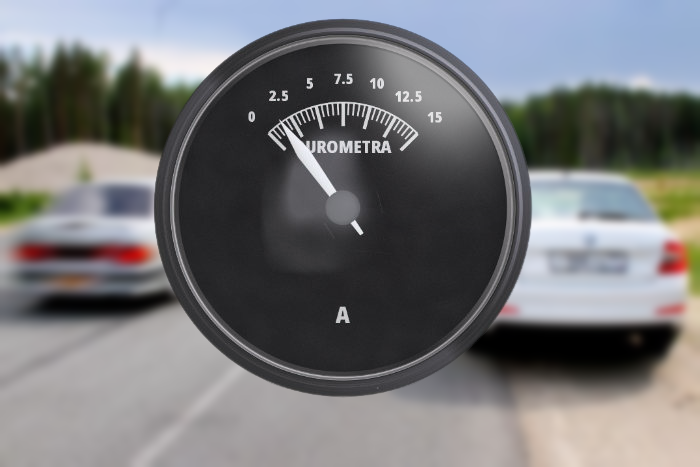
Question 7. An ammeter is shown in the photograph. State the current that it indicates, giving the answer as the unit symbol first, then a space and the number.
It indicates A 1.5
